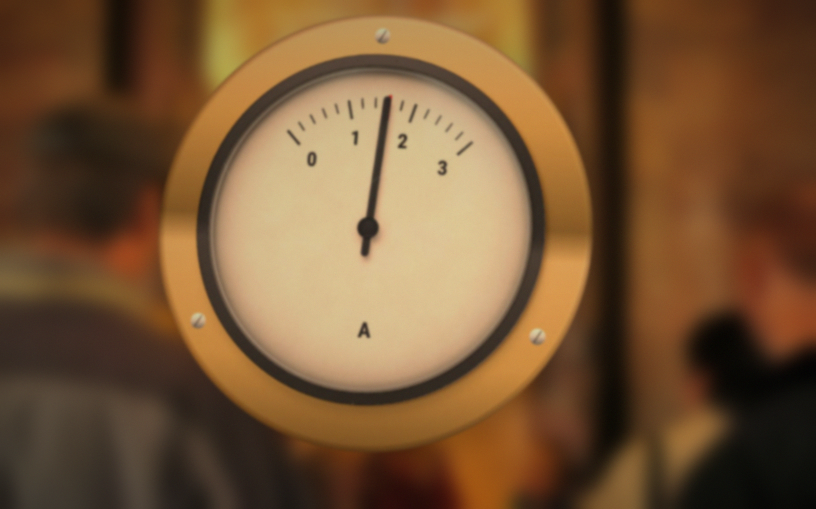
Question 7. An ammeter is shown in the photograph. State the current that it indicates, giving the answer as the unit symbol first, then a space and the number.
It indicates A 1.6
